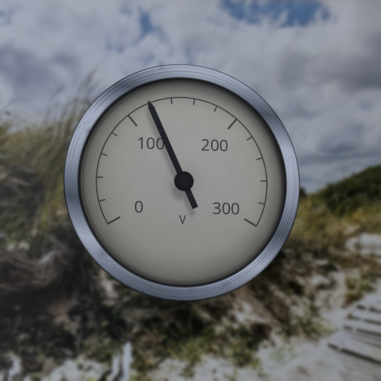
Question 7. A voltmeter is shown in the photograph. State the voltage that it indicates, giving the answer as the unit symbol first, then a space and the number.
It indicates V 120
